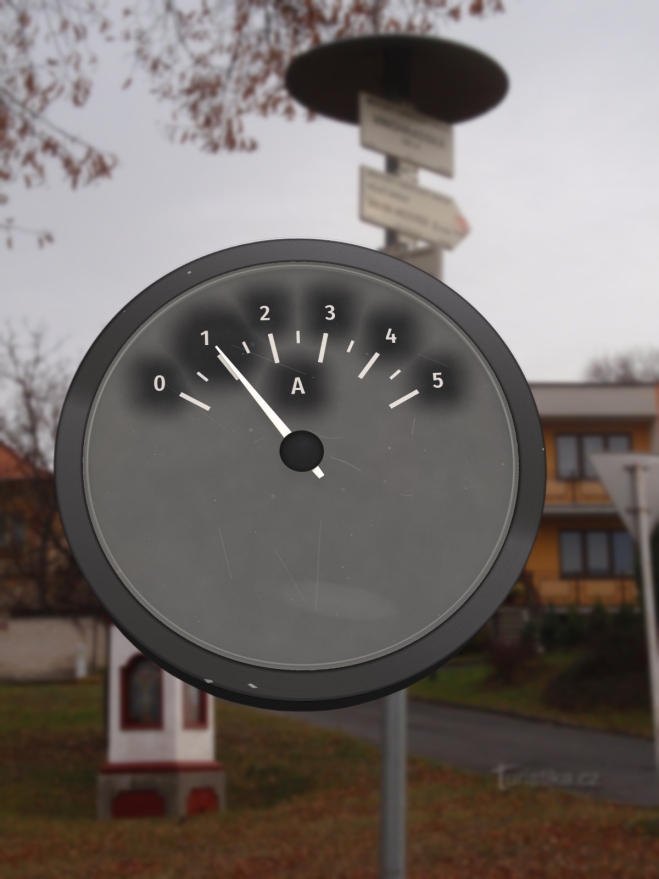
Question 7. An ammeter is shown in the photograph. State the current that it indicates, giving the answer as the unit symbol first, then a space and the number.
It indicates A 1
